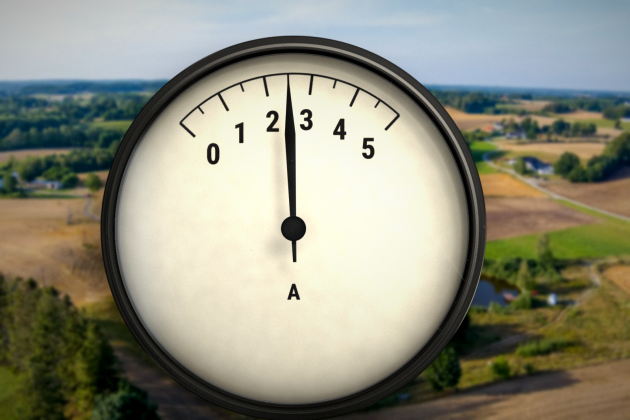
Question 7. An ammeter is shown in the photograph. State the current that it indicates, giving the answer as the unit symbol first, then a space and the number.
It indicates A 2.5
